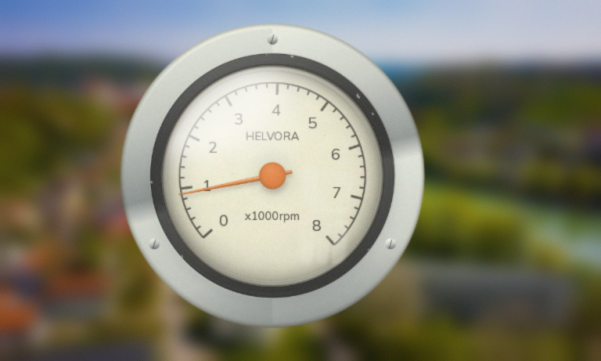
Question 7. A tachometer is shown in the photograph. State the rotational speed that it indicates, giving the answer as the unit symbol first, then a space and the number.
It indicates rpm 900
